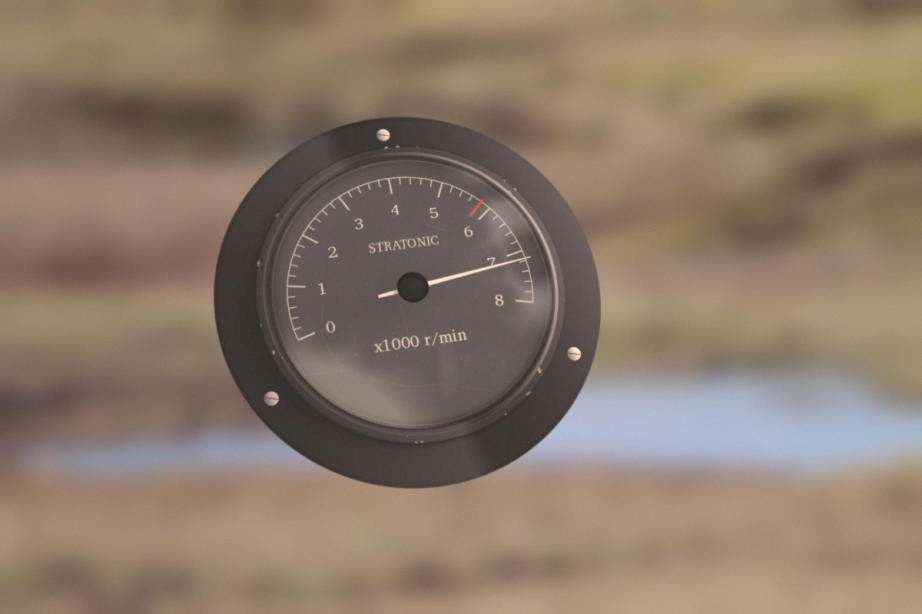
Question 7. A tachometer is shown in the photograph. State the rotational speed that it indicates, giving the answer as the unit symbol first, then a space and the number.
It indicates rpm 7200
